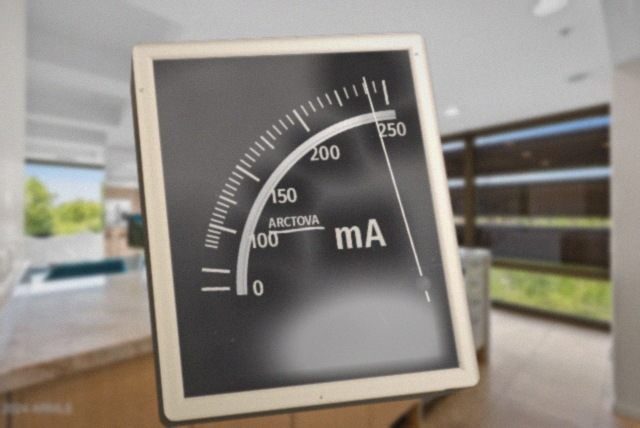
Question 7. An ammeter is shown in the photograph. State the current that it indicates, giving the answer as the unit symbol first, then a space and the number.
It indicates mA 240
